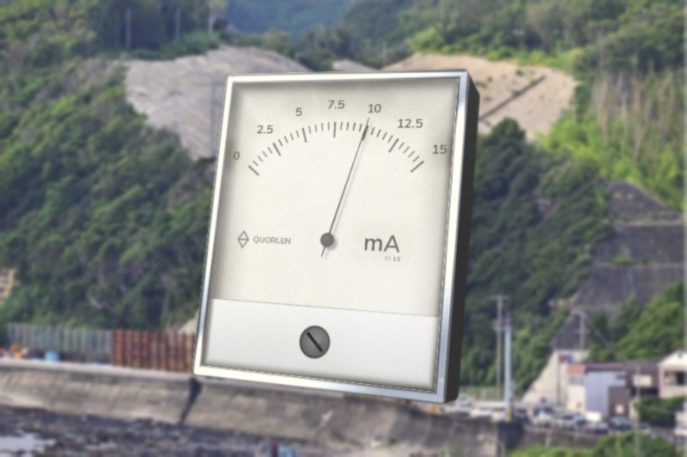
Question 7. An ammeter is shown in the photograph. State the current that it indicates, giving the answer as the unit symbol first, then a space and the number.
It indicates mA 10
